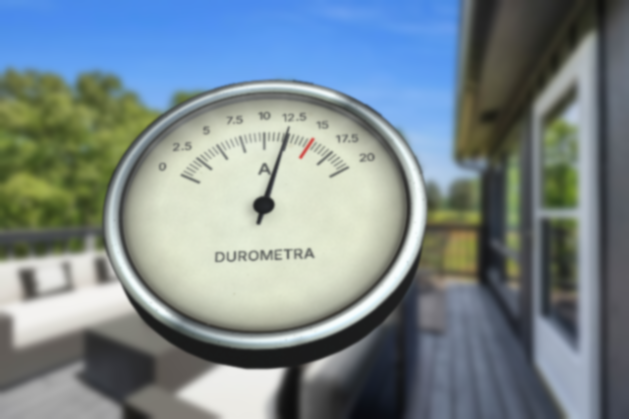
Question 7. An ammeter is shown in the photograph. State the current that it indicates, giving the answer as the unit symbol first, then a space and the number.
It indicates A 12.5
